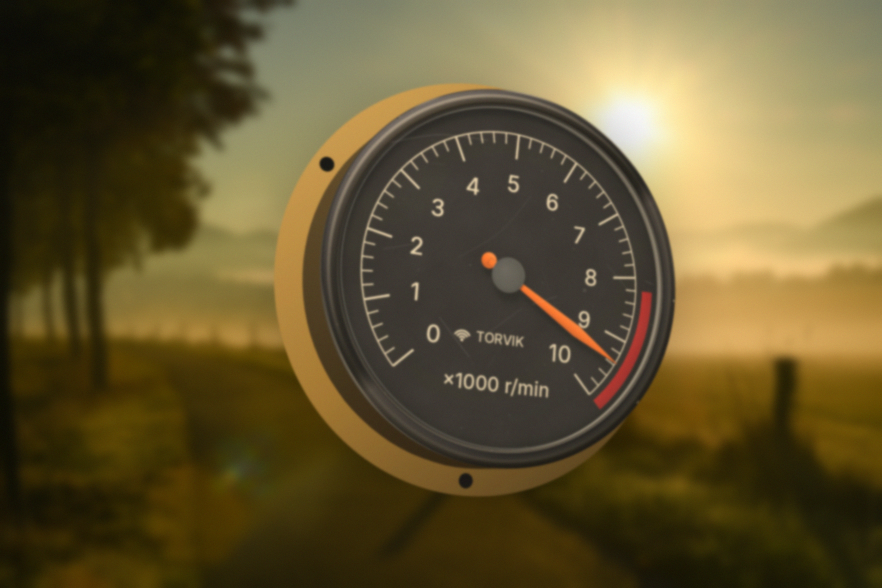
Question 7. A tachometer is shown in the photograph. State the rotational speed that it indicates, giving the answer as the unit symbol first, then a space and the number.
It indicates rpm 9400
